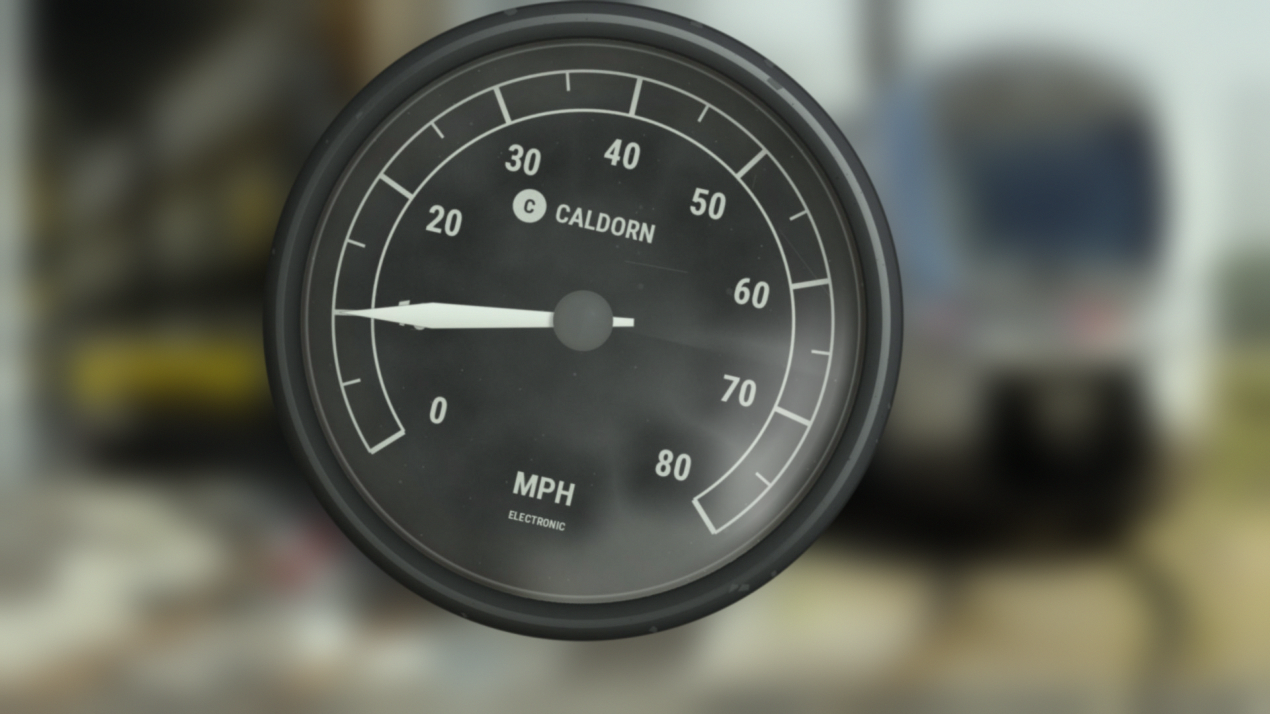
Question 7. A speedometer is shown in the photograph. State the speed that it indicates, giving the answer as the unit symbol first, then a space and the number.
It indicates mph 10
